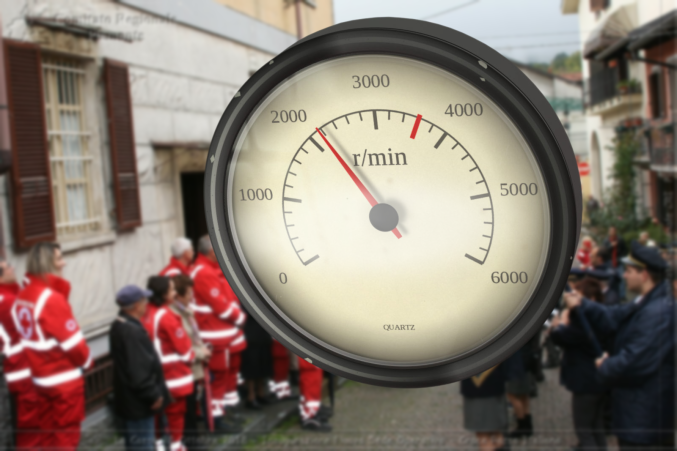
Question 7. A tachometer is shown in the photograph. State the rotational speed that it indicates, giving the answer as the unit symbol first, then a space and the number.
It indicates rpm 2200
